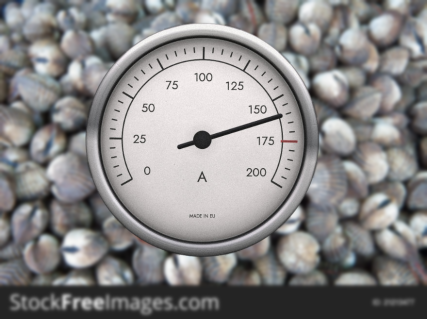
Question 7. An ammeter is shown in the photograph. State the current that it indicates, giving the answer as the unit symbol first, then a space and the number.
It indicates A 160
